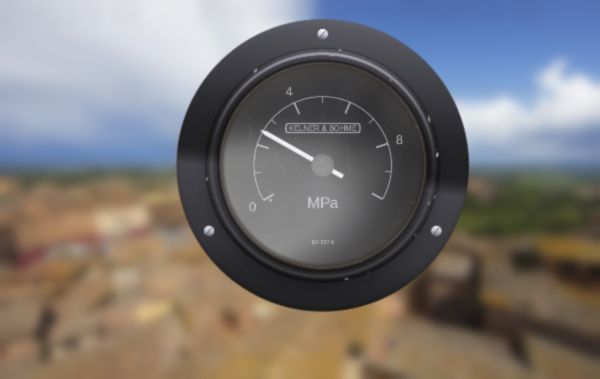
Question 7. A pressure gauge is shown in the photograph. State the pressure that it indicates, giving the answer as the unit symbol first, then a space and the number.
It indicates MPa 2.5
